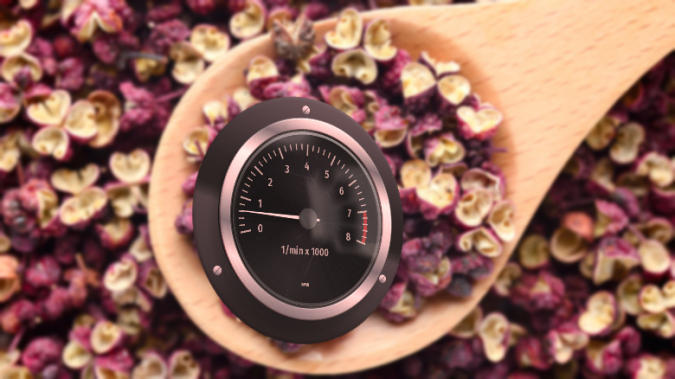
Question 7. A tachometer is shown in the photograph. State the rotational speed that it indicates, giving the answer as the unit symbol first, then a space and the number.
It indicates rpm 600
